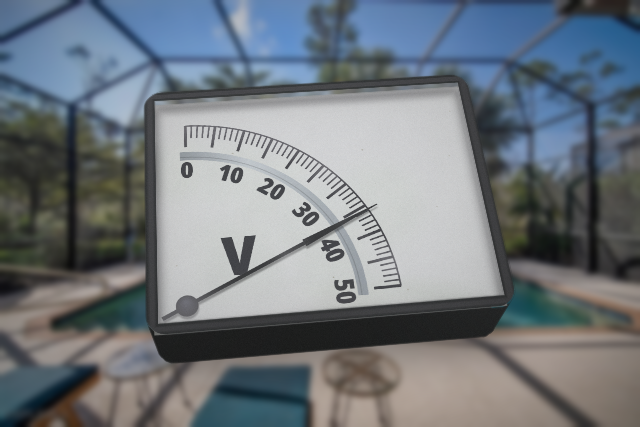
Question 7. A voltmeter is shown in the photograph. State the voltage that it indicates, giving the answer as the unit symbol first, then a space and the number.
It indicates V 36
